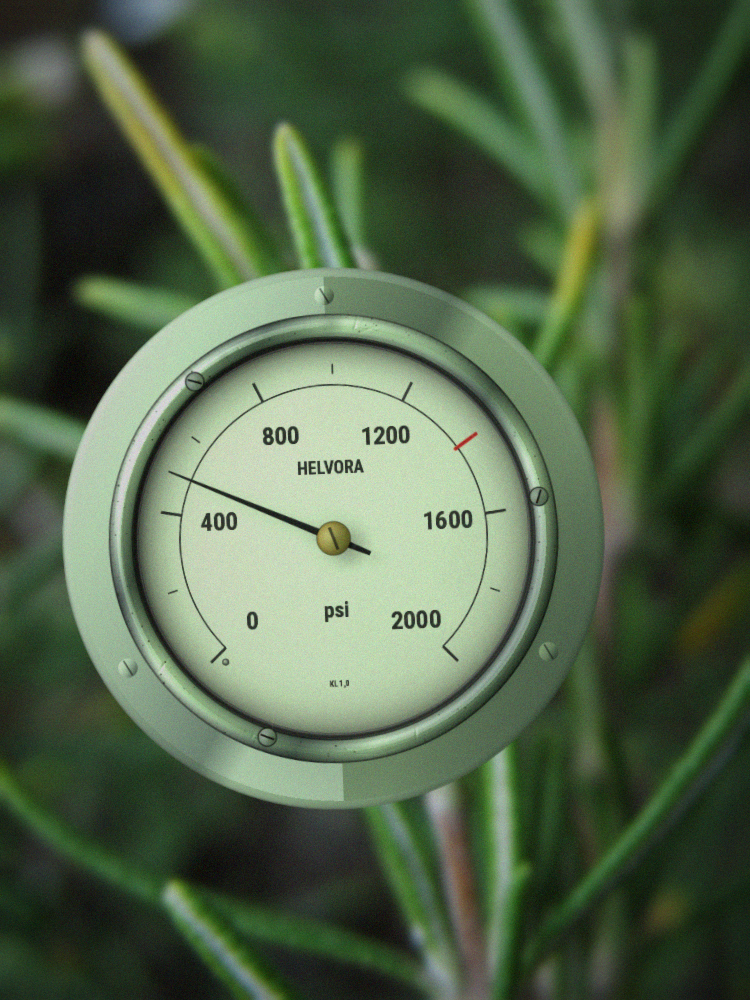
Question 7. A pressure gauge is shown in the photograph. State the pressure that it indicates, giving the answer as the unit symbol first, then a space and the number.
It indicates psi 500
